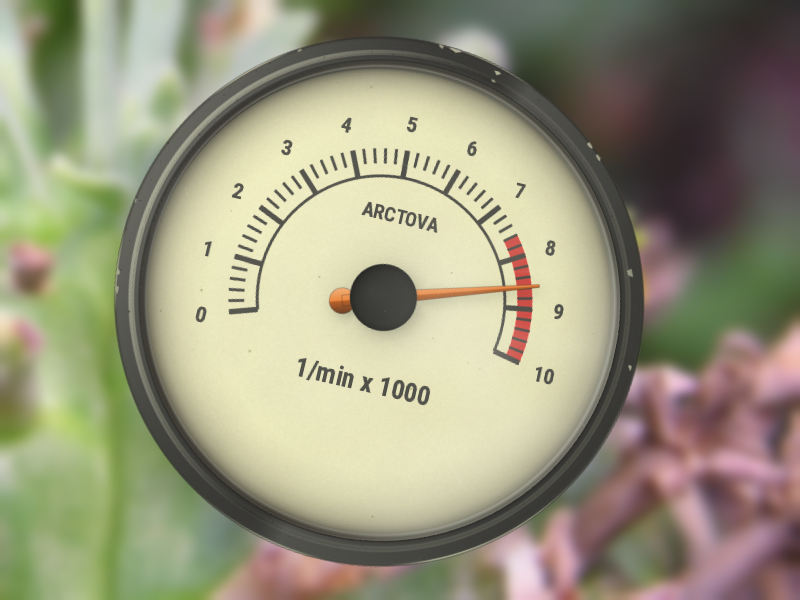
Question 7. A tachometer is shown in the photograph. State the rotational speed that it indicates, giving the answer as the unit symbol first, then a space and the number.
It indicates rpm 8600
